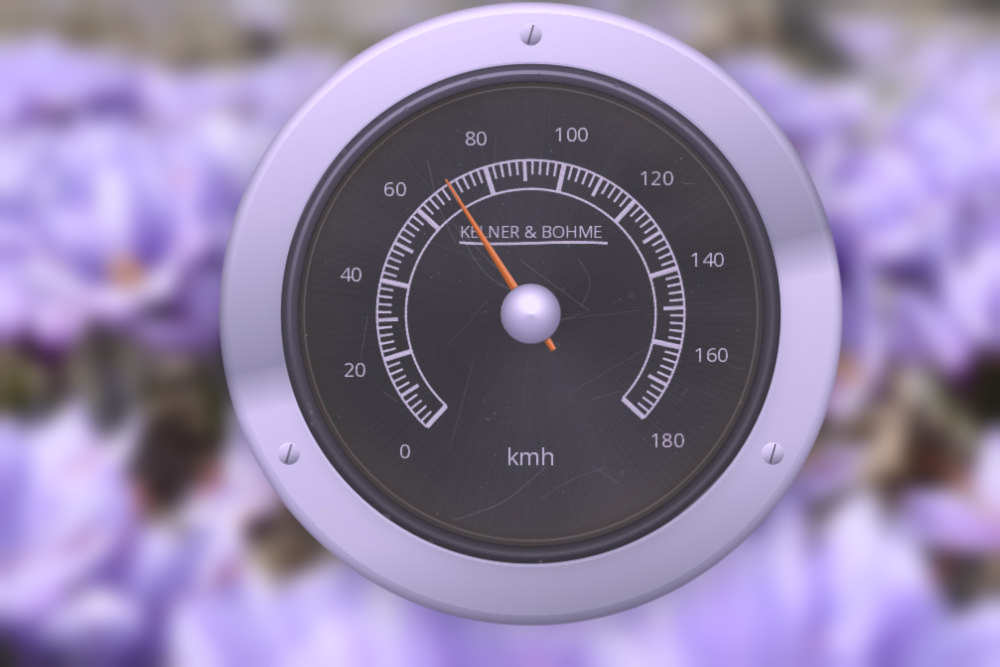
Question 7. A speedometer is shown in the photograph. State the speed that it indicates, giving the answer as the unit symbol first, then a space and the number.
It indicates km/h 70
